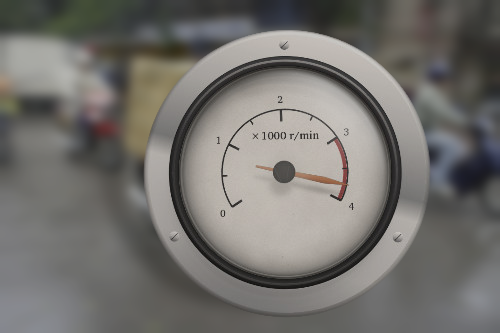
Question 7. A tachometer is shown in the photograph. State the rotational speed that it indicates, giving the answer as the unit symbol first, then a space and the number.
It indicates rpm 3750
